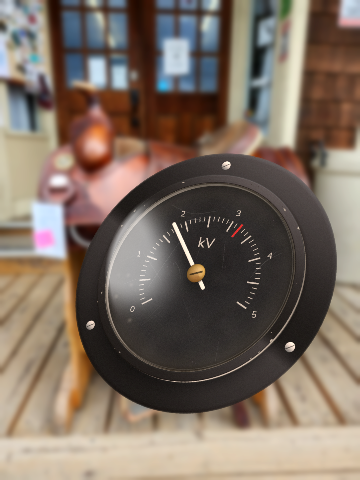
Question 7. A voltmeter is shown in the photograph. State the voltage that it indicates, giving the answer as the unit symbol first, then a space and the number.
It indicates kV 1.8
